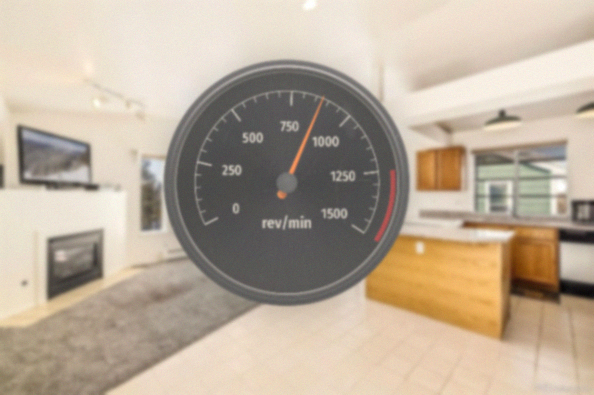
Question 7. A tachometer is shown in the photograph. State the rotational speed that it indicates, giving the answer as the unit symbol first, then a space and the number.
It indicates rpm 875
